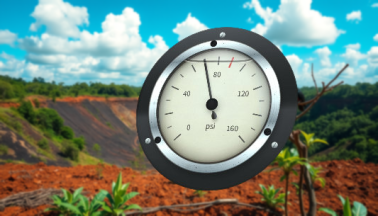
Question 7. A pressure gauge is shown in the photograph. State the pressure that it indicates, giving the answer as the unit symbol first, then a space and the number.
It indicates psi 70
